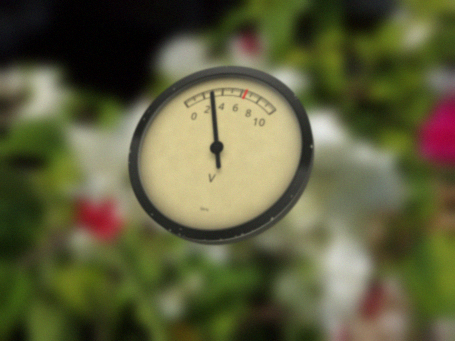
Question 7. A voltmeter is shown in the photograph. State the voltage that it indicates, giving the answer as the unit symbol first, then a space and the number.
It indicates V 3
